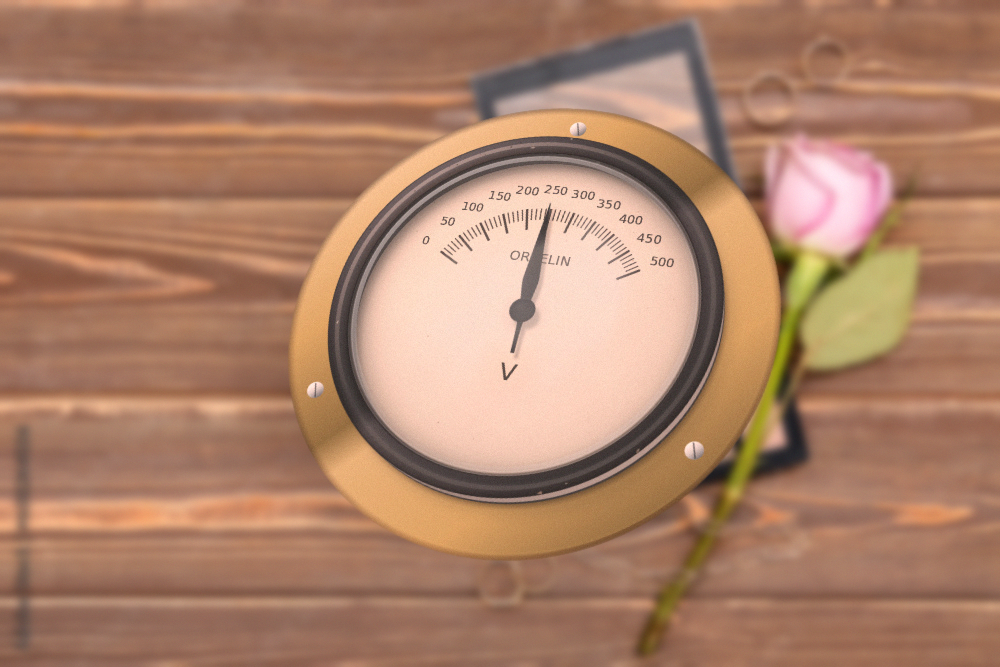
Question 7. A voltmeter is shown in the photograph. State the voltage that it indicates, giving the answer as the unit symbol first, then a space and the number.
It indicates V 250
